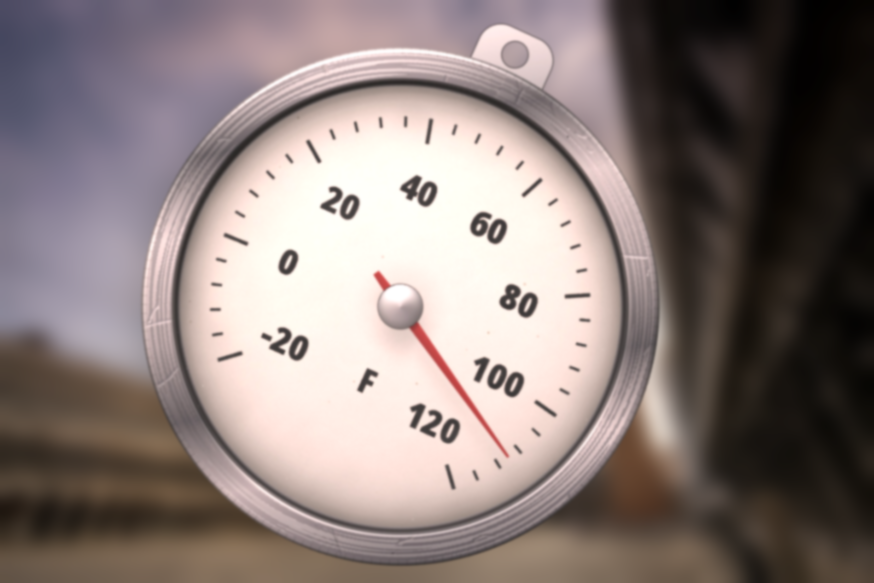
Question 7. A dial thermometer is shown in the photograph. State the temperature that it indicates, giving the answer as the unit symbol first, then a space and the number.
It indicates °F 110
